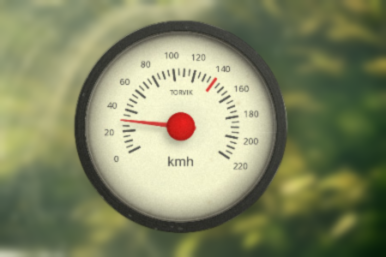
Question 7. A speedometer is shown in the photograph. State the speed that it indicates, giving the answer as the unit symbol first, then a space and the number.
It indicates km/h 30
